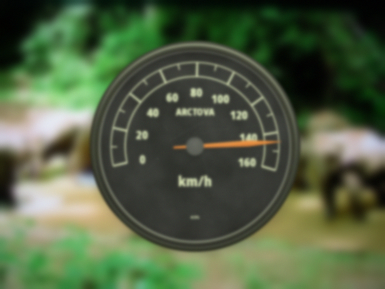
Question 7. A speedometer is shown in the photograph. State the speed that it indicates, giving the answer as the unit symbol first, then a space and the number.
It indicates km/h 145
